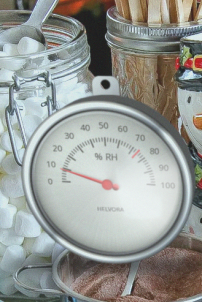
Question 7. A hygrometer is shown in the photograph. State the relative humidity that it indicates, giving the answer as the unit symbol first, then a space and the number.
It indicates % 10
